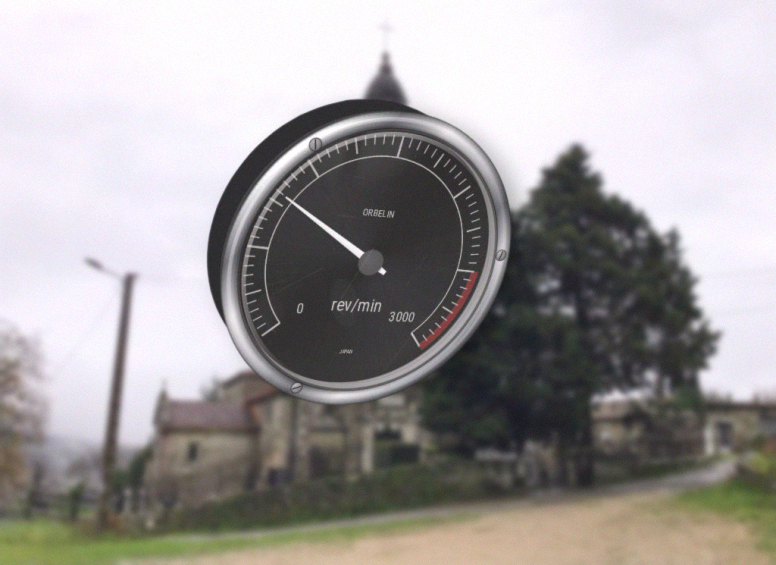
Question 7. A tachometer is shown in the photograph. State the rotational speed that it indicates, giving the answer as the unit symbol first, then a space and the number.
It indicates rpm 800
